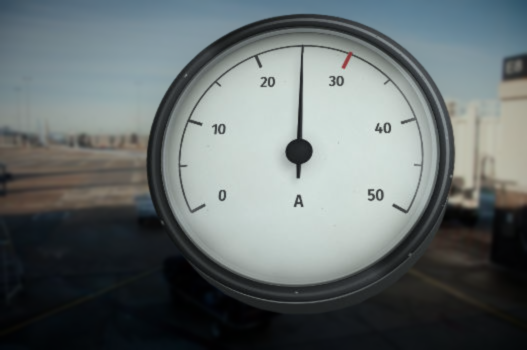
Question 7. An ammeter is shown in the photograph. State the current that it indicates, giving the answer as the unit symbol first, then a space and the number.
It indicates A 25
